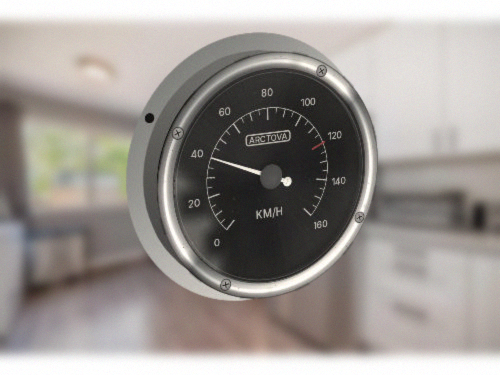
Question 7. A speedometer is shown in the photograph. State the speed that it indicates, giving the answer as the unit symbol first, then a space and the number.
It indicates km/h 40
